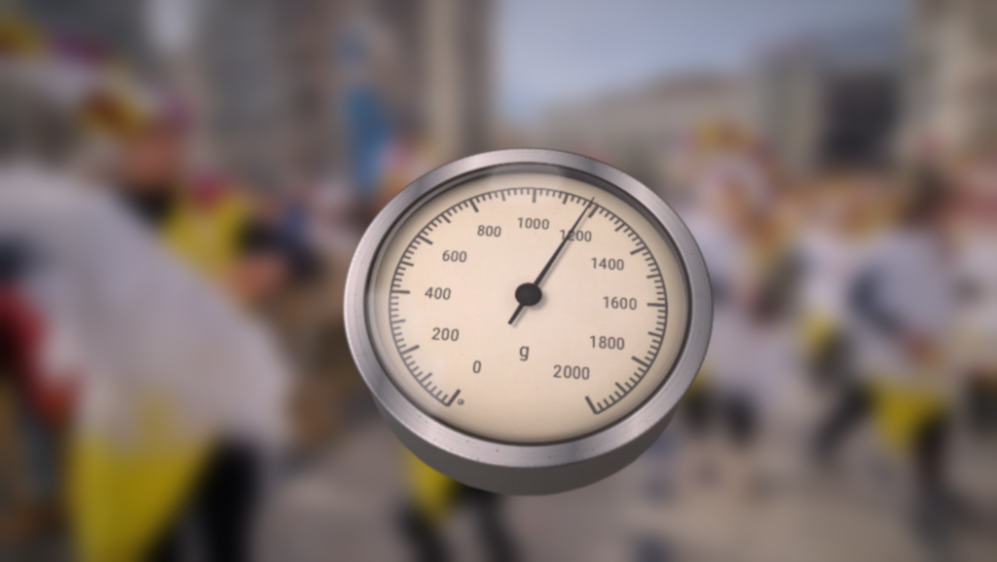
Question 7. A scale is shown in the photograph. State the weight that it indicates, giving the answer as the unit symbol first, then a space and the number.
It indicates g 1180
